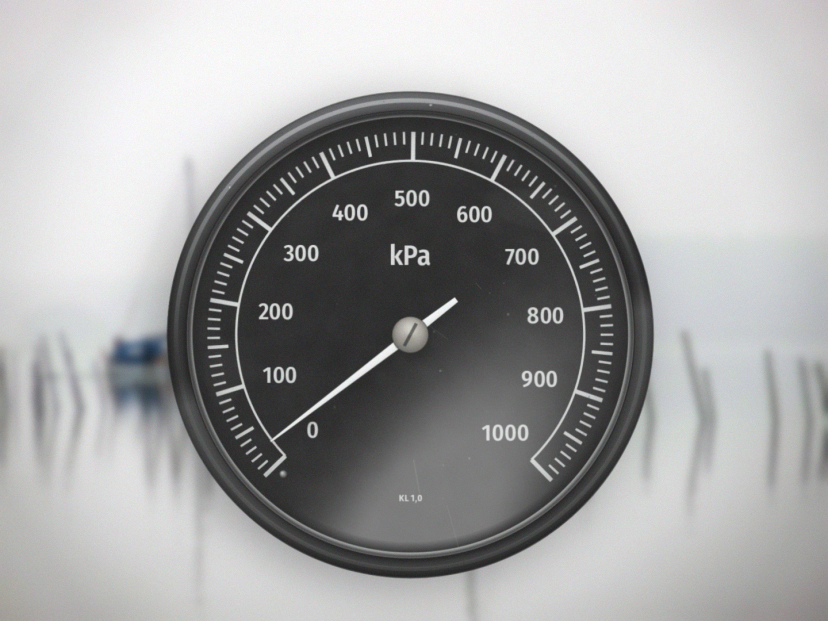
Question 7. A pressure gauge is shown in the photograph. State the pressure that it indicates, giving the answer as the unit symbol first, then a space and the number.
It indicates kPa 25
